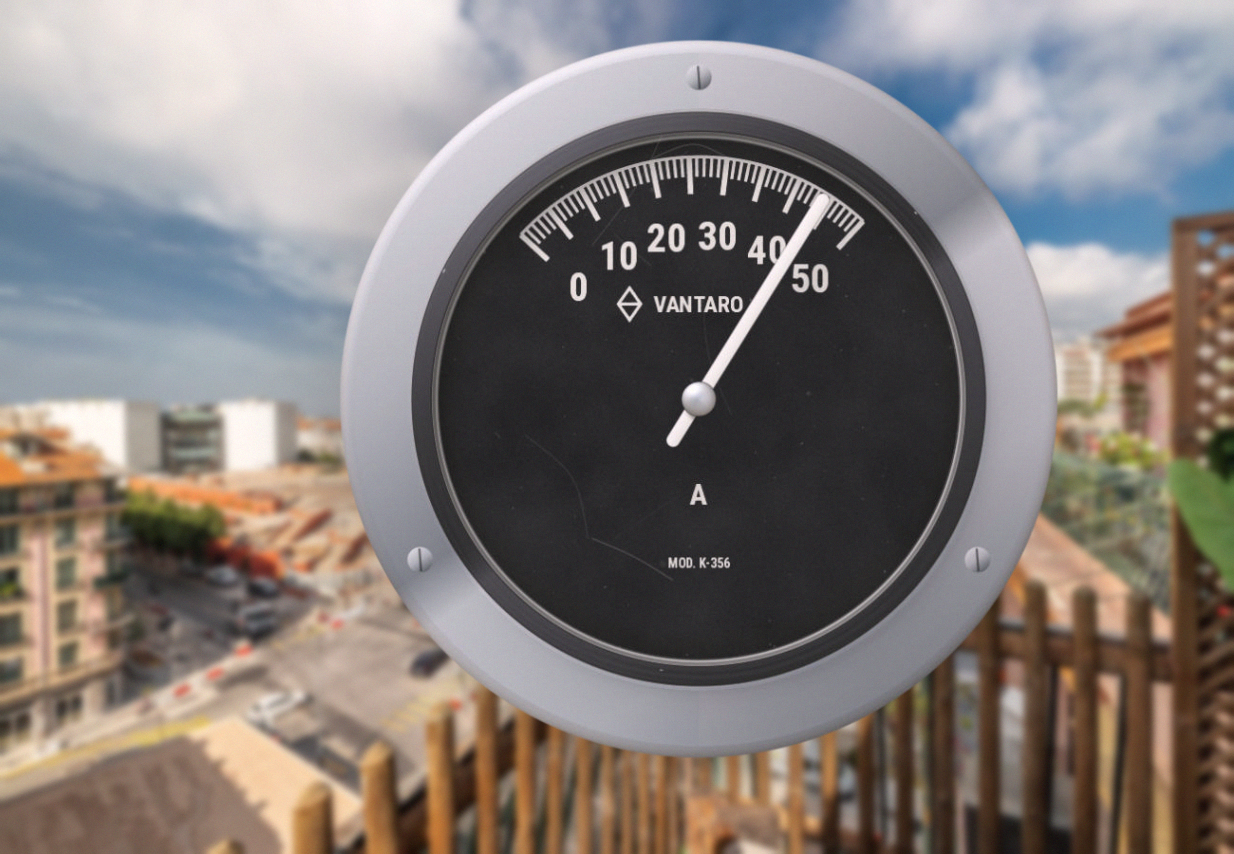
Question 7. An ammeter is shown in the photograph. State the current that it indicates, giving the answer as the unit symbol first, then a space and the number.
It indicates A 44
